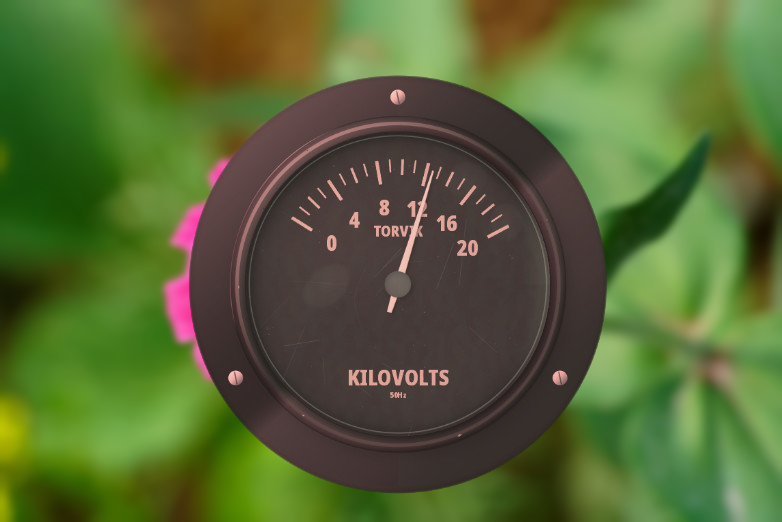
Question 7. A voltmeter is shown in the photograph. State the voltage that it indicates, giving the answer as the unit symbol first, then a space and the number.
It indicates kV 12.5
